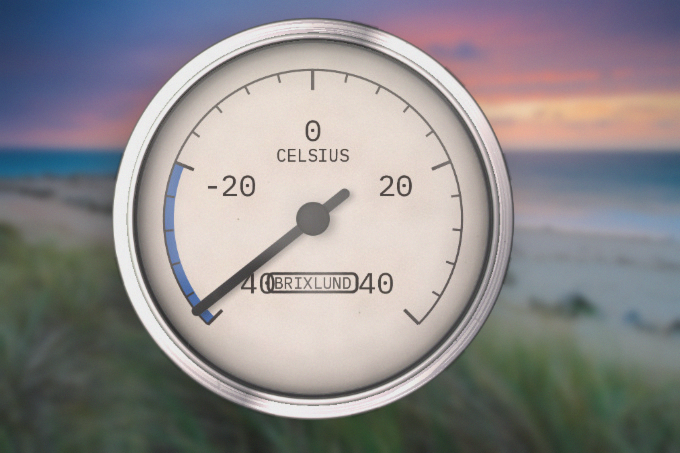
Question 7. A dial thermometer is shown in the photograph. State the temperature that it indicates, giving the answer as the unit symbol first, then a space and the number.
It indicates °C -38
